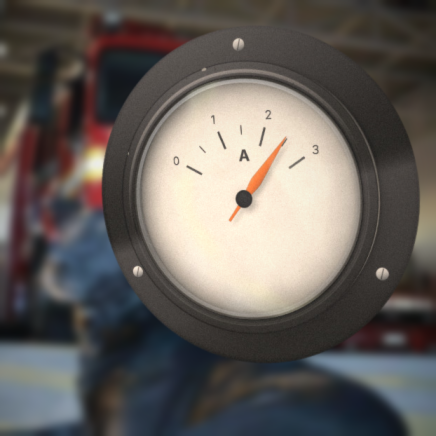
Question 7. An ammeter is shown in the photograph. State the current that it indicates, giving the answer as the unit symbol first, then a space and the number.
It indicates A 2.5
